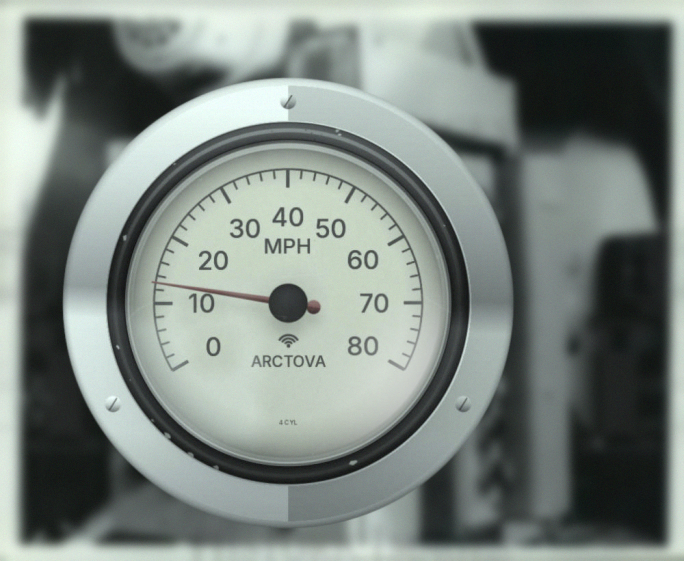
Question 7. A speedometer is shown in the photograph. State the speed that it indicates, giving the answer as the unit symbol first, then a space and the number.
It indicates mph 13
